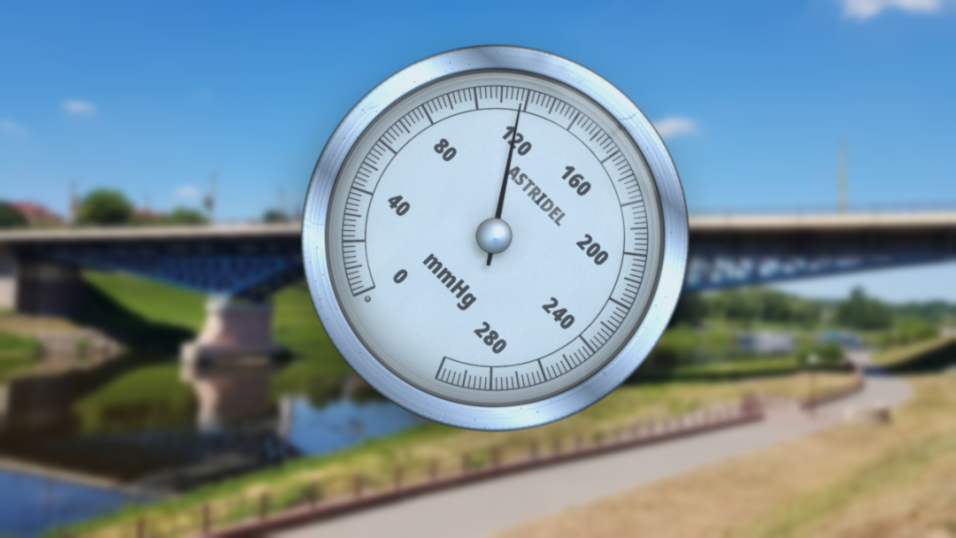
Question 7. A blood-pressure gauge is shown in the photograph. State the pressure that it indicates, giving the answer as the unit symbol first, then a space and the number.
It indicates mmHg 118
